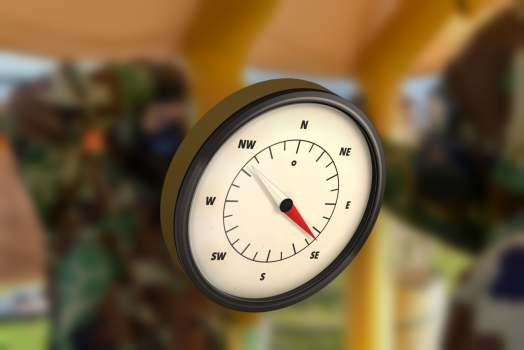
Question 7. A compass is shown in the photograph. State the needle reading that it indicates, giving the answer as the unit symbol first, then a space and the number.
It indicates ° 127.5
